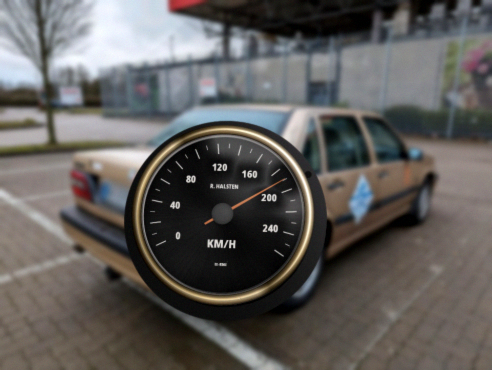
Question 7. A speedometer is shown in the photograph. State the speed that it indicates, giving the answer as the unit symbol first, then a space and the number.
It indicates km/h 190
